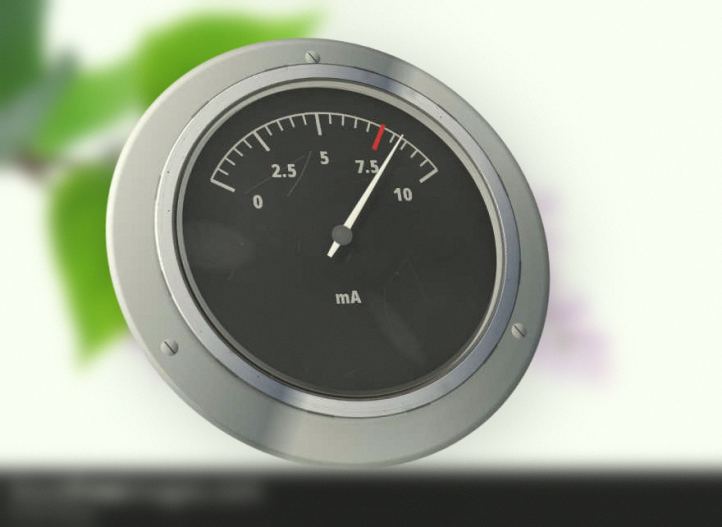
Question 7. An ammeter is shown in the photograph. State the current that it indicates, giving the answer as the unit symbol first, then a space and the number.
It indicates mA 8.25
